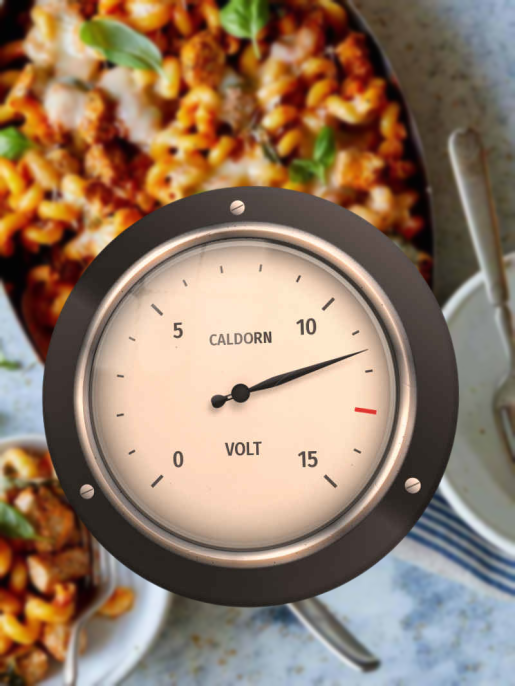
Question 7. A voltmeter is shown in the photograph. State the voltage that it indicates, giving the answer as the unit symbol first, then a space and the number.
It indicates V 11.5
